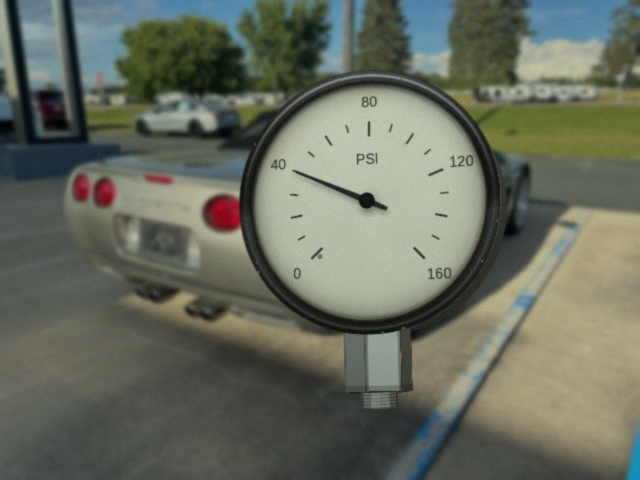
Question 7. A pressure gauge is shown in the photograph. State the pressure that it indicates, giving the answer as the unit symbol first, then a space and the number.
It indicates psi 40
